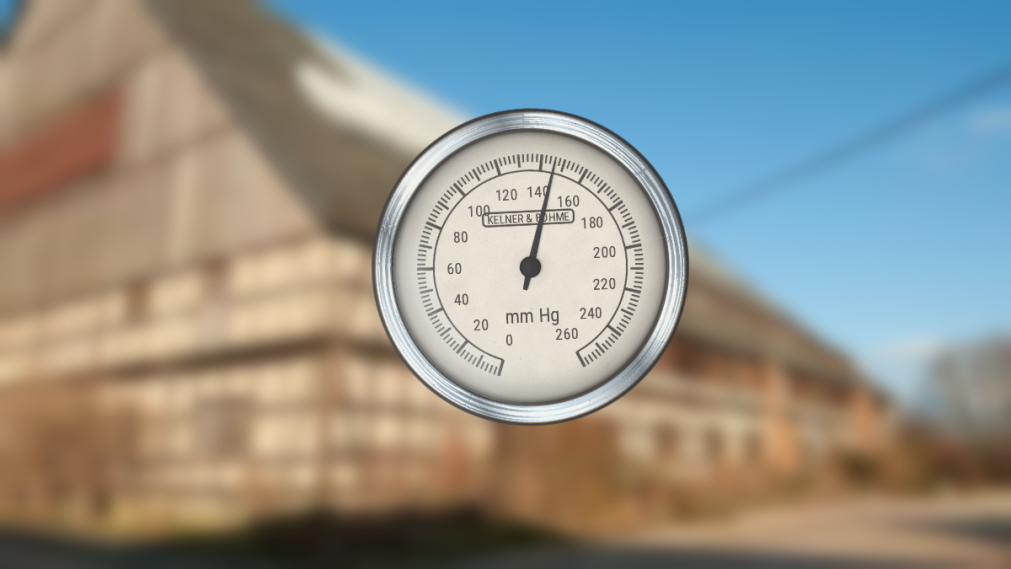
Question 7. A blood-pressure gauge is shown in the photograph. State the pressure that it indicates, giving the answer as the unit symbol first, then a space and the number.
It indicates mmHg 146
